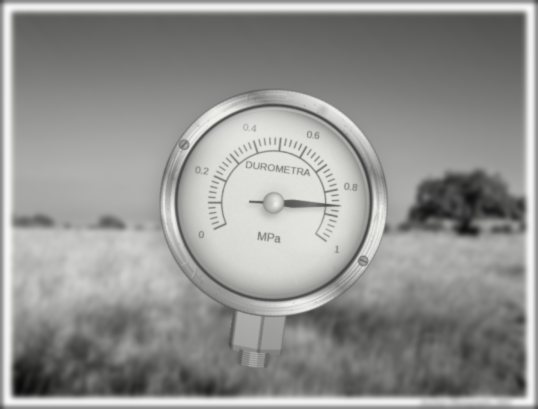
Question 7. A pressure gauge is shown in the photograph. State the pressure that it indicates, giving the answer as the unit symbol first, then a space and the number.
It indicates MPa 0.86
